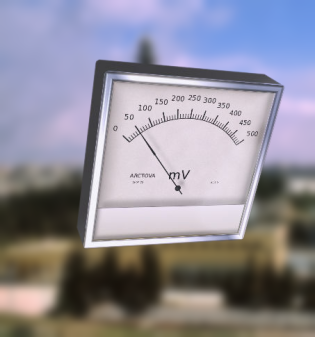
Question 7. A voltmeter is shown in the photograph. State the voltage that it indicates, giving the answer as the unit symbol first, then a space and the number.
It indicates mV 50
